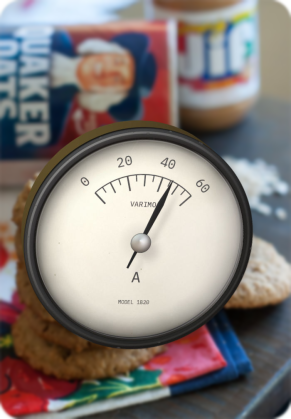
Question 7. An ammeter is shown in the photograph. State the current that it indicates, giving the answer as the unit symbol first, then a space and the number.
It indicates A 45
